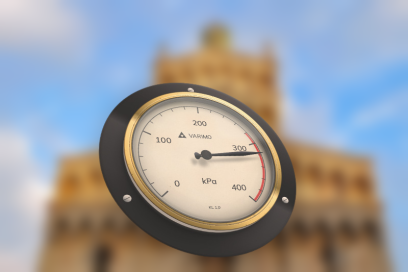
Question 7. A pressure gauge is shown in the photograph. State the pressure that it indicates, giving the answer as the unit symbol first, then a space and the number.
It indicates kPa 320
